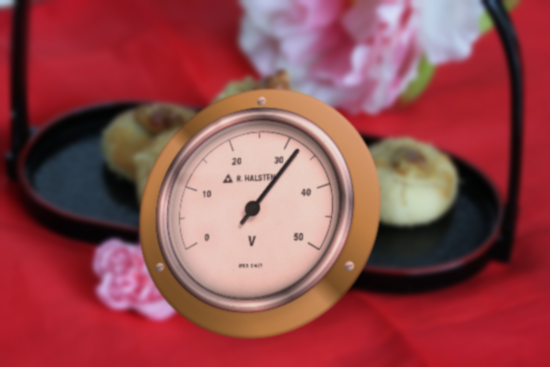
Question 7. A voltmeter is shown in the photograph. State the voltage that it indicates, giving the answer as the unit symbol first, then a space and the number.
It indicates V 32.5
